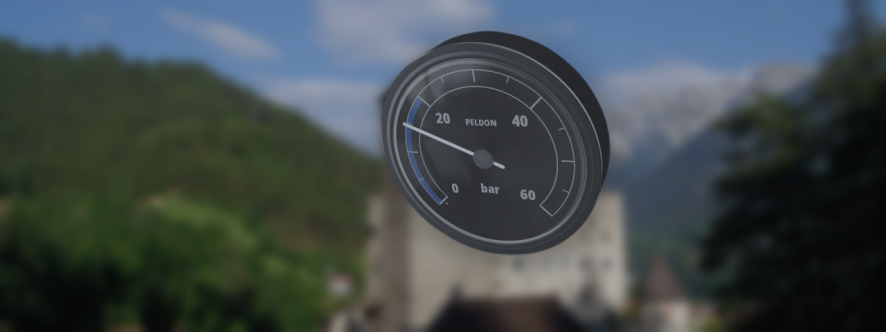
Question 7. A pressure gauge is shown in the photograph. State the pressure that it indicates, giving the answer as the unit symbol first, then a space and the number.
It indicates bar 15
